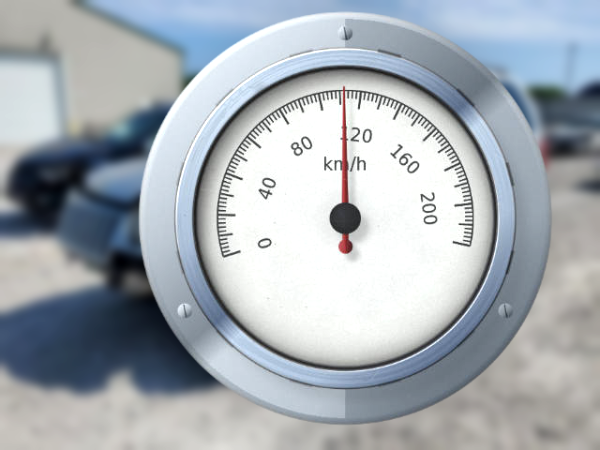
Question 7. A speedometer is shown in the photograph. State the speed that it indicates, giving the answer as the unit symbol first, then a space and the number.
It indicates km/h 112
